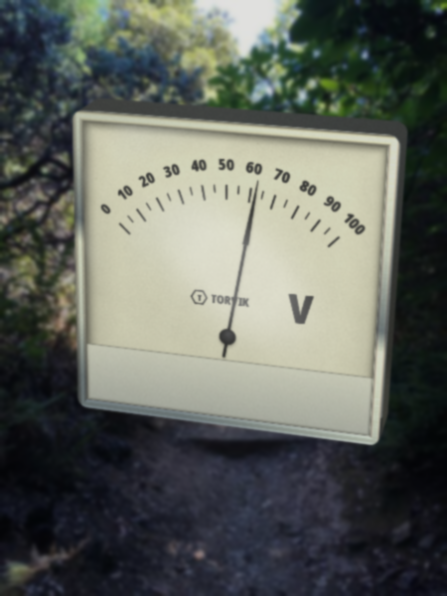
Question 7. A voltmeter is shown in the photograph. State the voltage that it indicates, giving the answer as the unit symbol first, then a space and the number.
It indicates V 62.5
